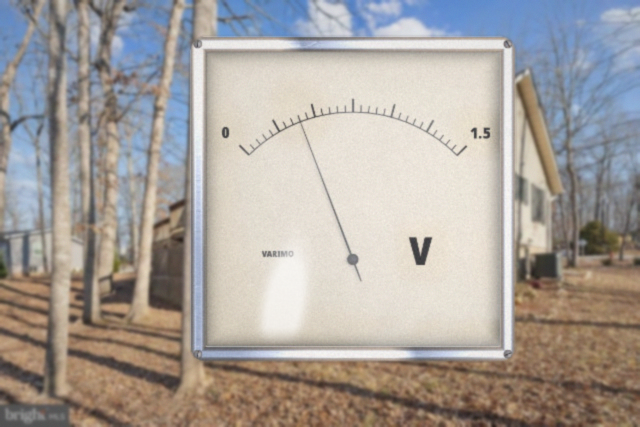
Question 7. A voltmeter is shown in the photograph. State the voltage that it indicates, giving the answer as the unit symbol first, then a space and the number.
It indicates V 0.4
